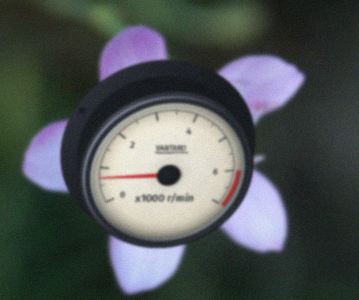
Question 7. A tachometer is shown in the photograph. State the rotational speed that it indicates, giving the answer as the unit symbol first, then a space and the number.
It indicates rpm 750
